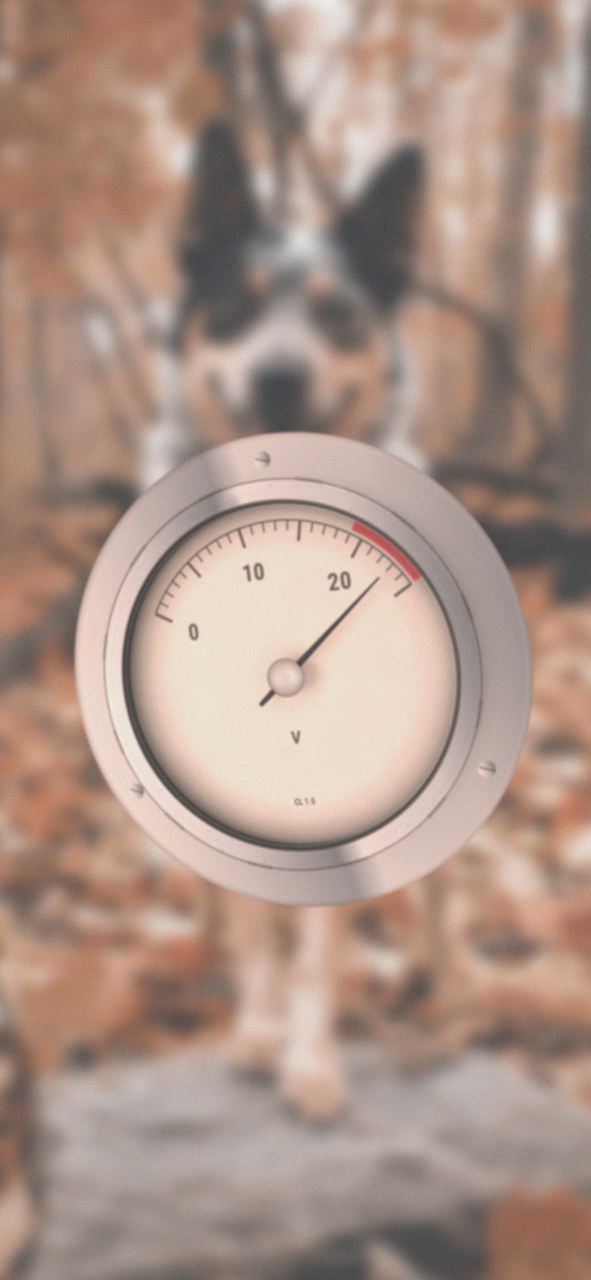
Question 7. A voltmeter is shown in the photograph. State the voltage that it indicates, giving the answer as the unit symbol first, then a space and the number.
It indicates V 23
